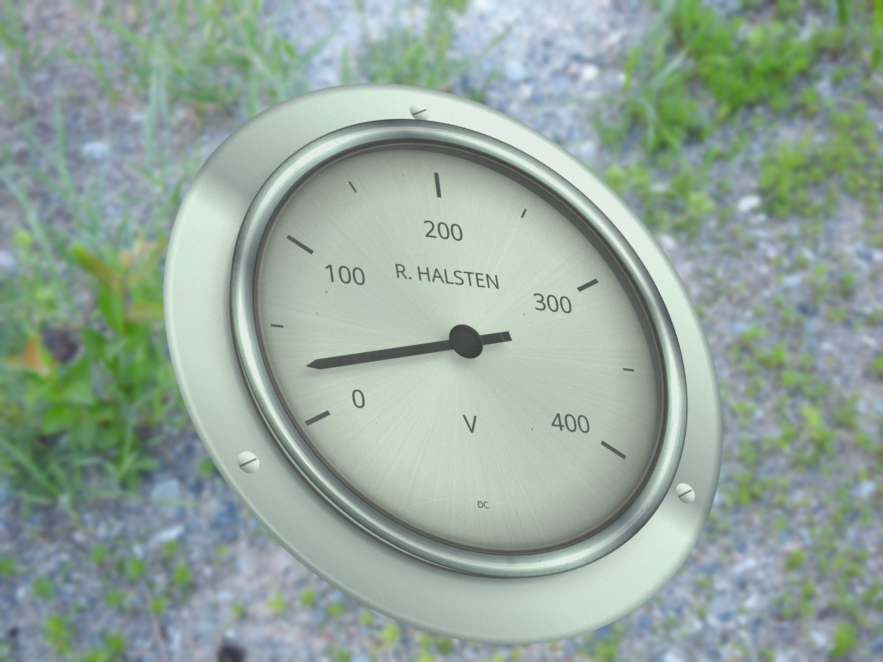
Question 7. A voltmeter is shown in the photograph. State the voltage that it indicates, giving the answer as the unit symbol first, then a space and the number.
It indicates V 25
